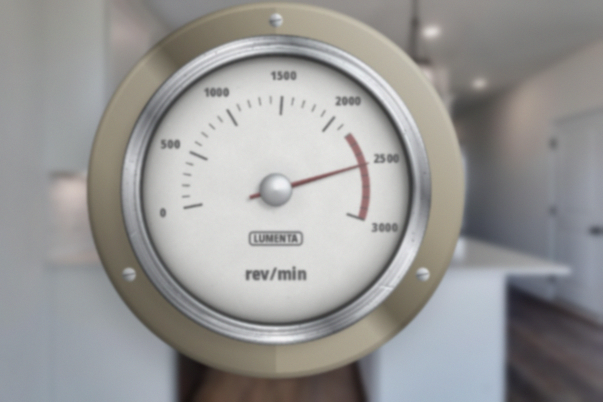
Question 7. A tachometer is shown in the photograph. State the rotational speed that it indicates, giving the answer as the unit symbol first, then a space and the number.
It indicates rpm 2500
